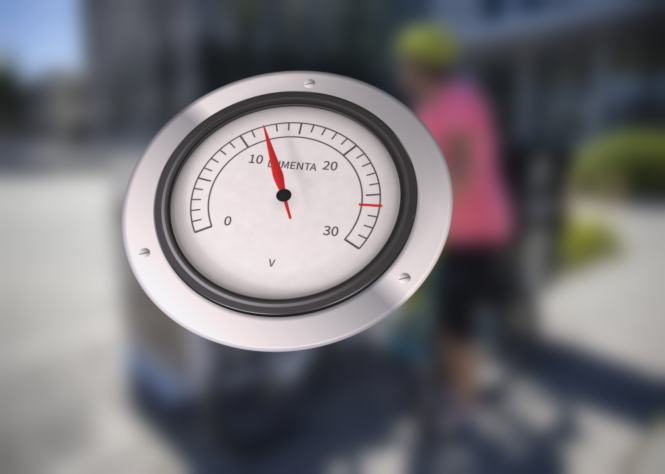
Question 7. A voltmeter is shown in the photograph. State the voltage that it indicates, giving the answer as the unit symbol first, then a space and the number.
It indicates V 12
